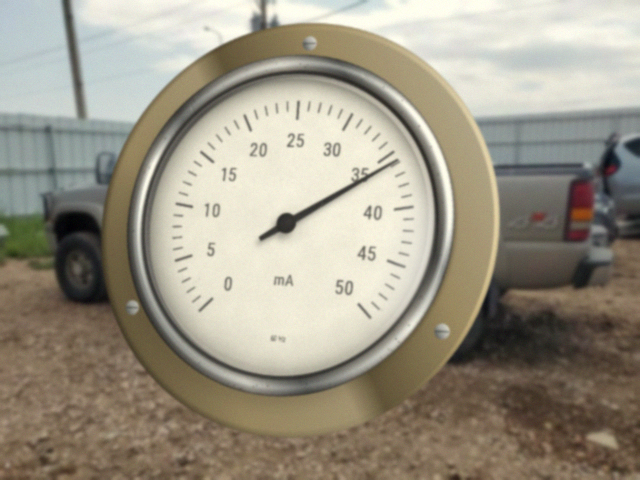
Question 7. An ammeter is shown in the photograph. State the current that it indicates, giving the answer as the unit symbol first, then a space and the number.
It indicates mA 36
